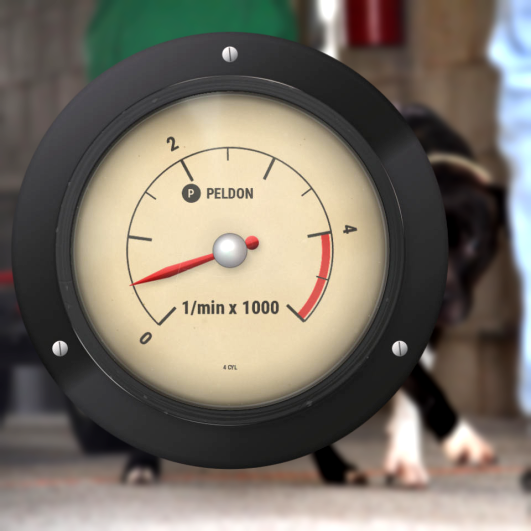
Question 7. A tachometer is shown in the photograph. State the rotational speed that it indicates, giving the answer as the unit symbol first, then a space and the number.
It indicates rpm 500
